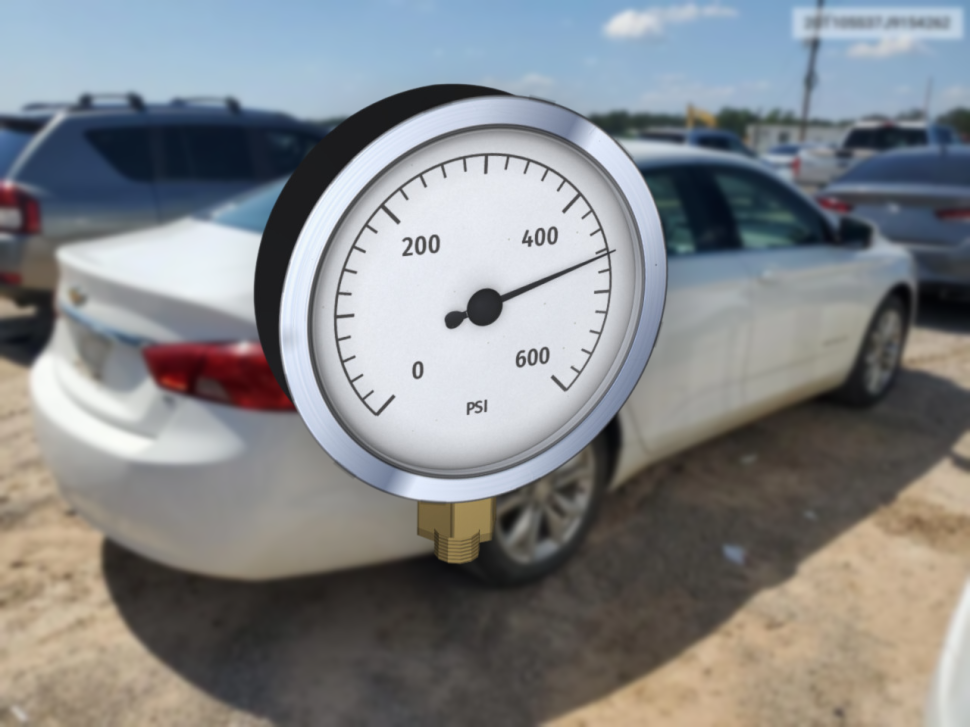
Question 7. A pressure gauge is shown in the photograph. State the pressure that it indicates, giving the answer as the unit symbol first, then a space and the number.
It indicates psi 460
